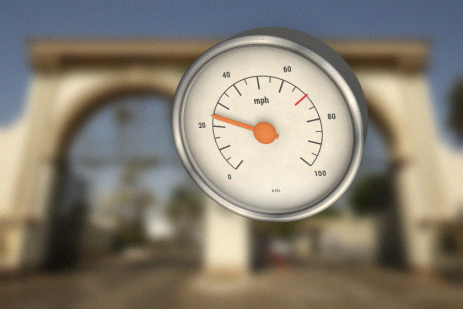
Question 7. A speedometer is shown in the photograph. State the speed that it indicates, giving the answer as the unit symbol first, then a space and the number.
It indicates mph 25
